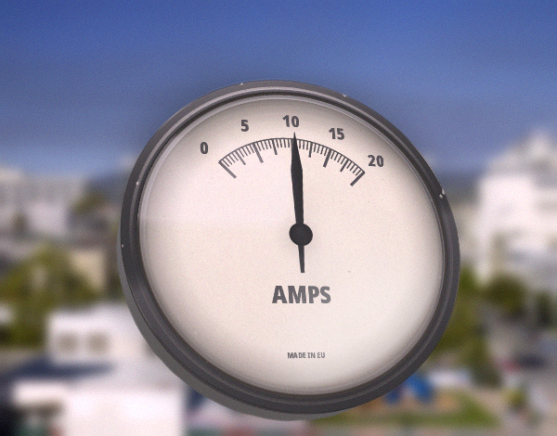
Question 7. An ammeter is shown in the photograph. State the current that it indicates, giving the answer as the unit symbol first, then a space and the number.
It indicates A 10
